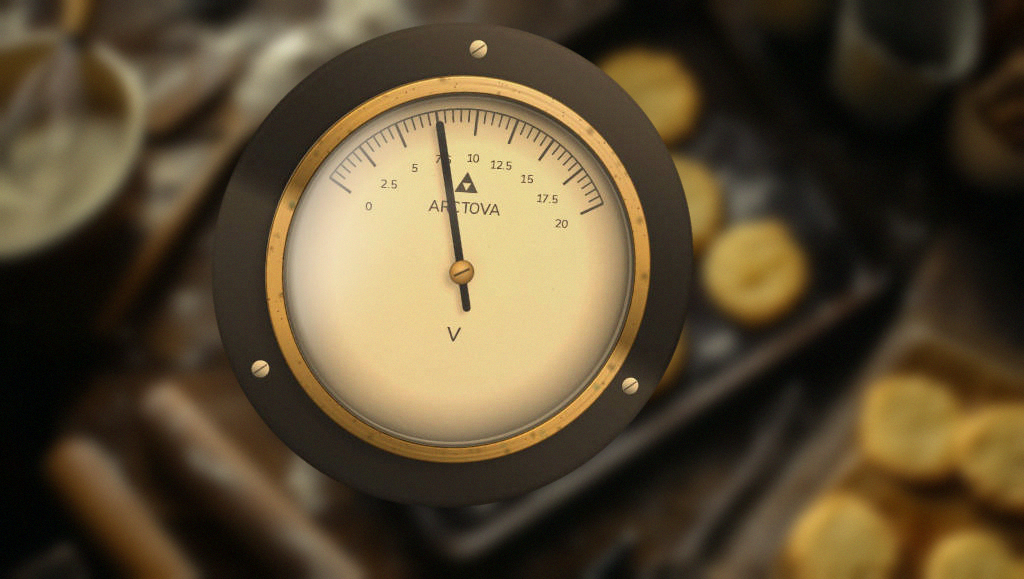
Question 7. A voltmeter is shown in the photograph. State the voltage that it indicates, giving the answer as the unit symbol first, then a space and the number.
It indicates V 7.5
